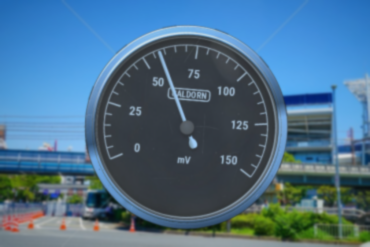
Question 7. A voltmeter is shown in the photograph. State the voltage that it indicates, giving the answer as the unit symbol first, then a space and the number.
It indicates mV 57.5
